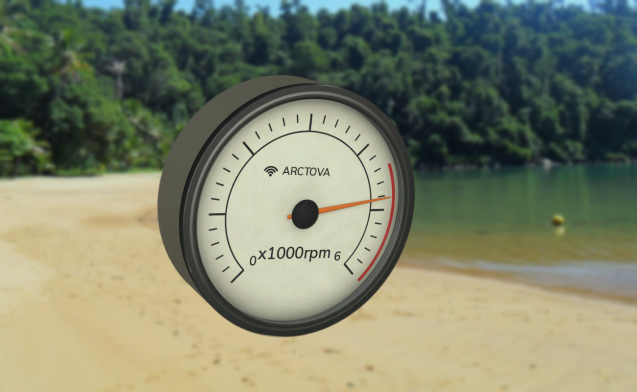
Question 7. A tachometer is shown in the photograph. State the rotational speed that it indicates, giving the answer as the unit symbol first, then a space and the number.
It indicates rpm 4800
